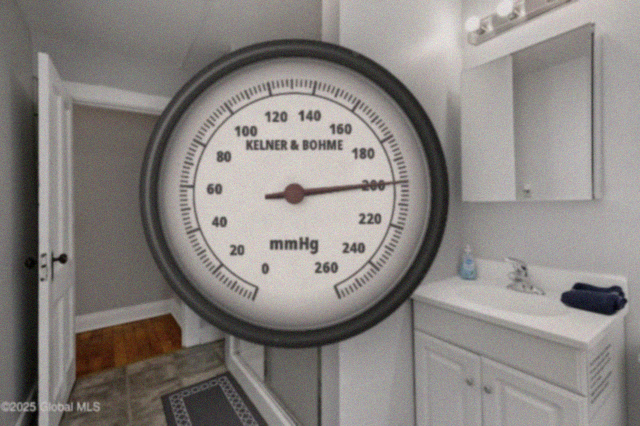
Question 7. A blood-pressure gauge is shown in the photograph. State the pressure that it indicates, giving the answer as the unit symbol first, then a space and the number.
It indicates mmHg 200
